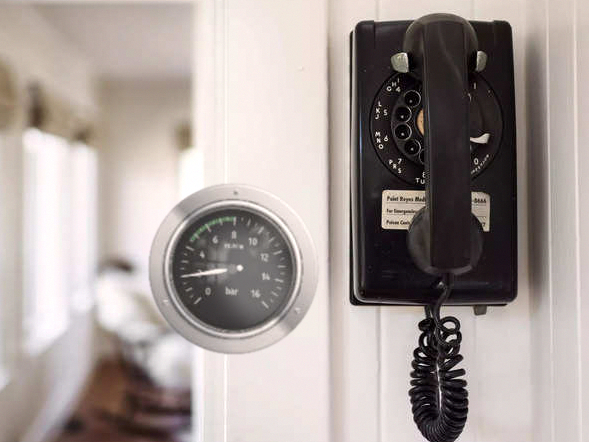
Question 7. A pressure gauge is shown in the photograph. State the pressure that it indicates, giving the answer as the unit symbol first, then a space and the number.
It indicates bar 2
